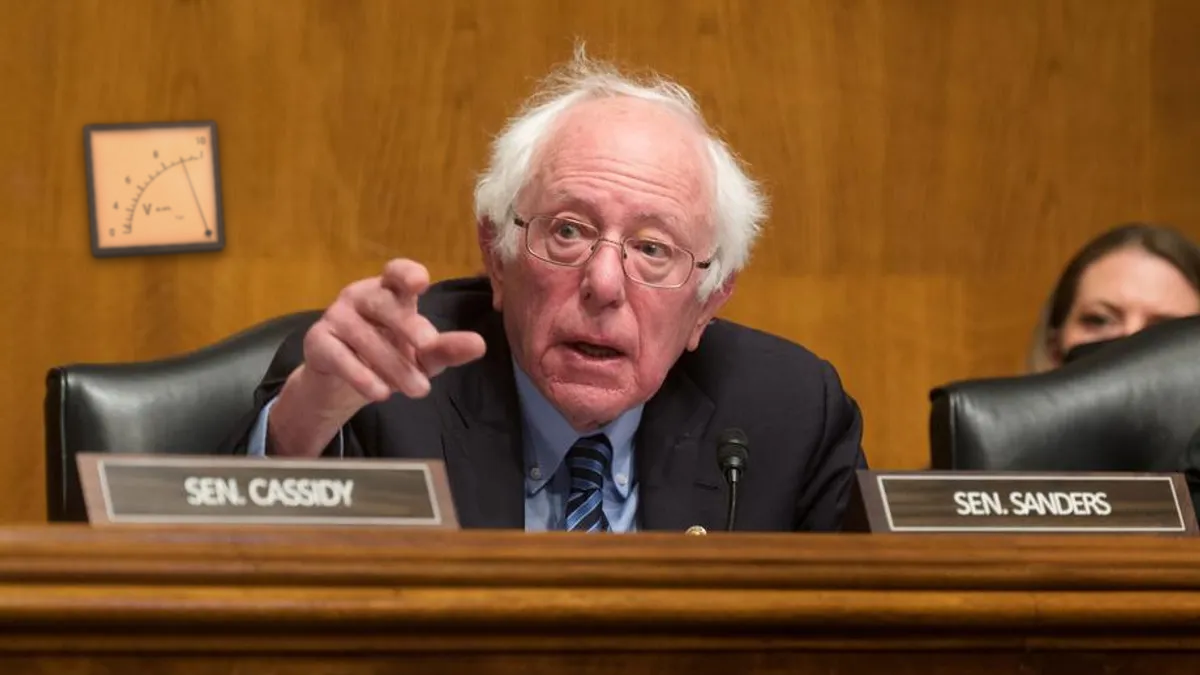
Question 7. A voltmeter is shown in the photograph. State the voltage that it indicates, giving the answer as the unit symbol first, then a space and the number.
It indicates V 9
